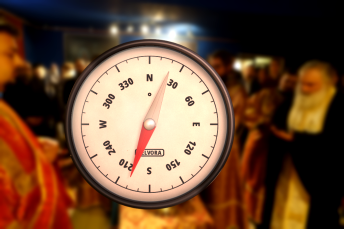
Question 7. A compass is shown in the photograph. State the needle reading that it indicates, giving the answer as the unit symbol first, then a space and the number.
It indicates ° 200
